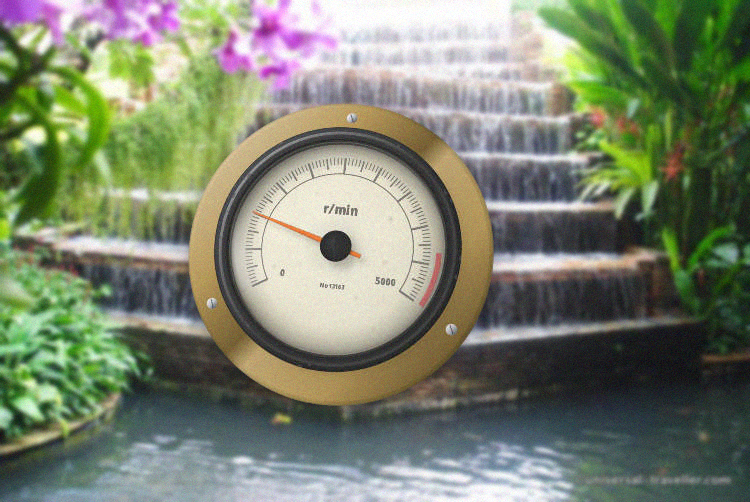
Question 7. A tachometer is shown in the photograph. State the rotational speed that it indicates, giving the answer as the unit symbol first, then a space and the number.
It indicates rpm 1000
